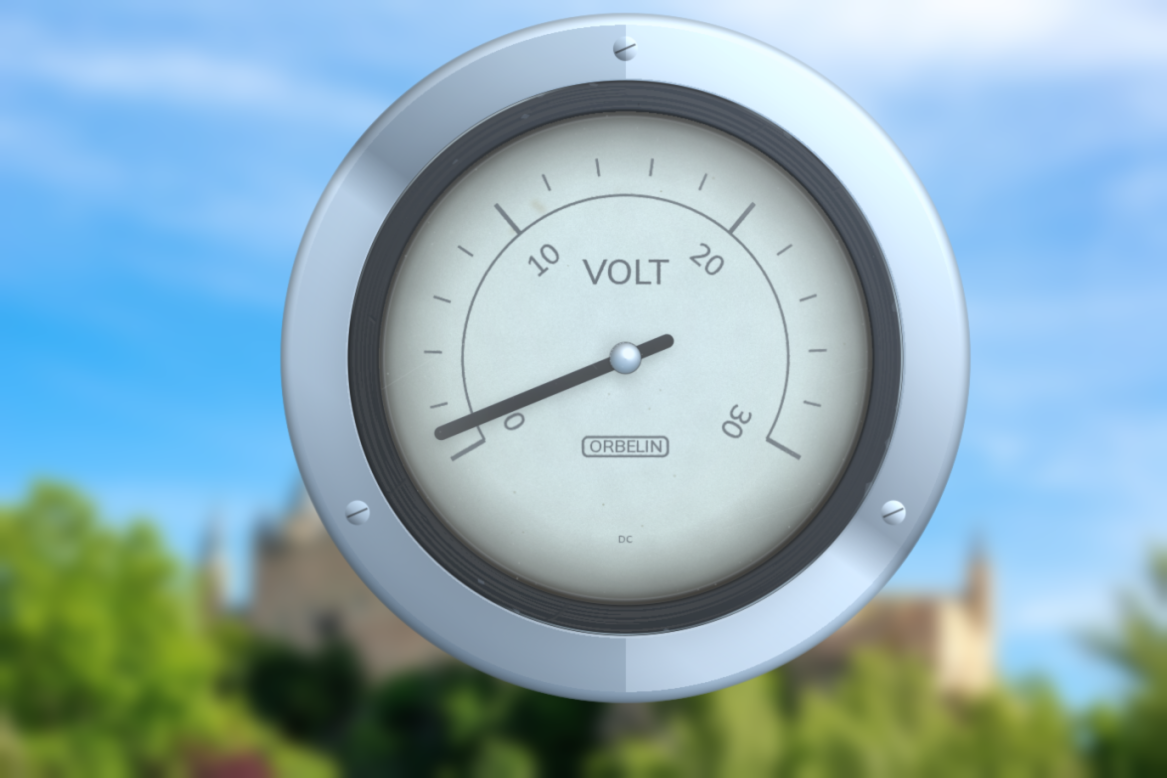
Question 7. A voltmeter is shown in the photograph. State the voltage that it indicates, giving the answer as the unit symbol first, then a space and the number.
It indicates V 1
